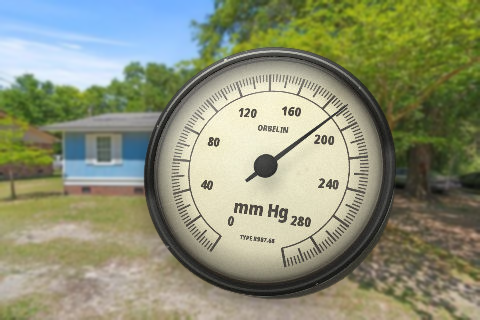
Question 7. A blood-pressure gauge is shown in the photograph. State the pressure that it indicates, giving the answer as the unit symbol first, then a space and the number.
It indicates mmHg 190
